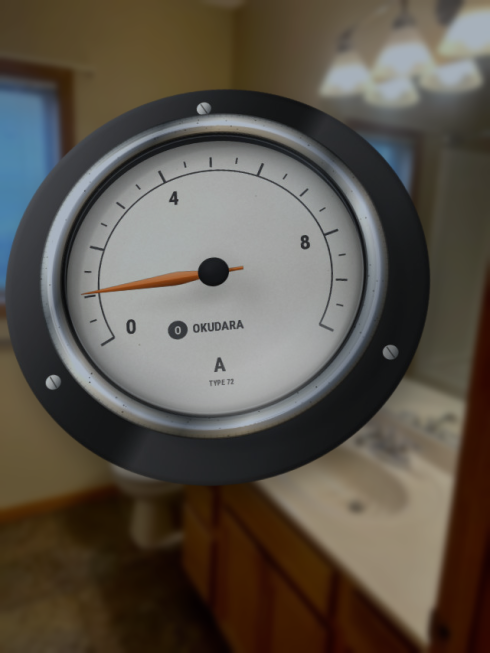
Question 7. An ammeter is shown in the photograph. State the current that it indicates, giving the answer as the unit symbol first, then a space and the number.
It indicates A 1
